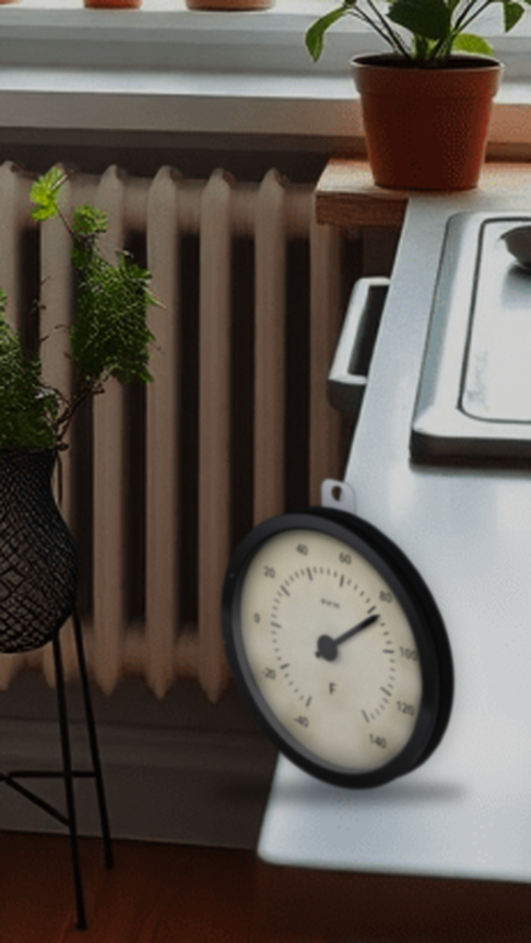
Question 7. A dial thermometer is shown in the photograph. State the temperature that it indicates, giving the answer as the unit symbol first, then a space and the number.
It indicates °F 84
